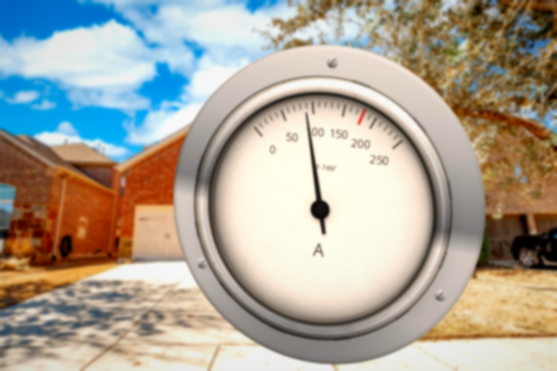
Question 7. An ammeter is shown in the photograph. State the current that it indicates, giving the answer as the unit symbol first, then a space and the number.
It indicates A 90
